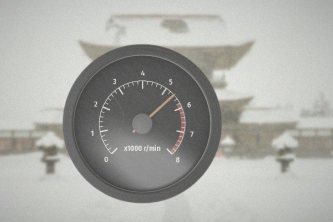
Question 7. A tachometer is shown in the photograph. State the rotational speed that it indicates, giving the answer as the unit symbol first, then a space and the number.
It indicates rpm 5400
